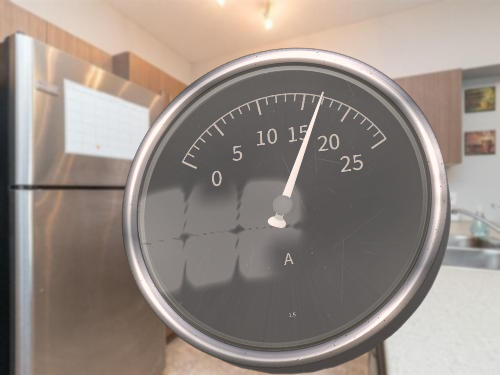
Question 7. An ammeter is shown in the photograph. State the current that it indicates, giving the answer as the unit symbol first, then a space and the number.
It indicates A 17
